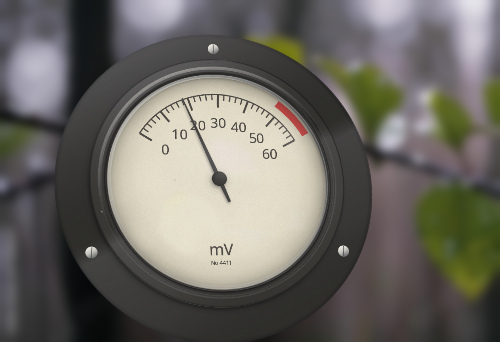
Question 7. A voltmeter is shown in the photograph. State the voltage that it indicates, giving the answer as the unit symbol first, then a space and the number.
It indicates mV 18
